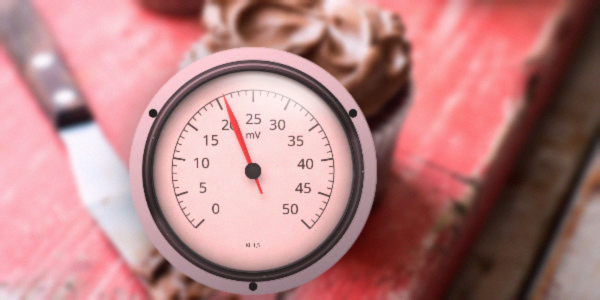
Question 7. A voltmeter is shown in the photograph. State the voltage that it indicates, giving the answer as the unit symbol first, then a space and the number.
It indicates mV 21
